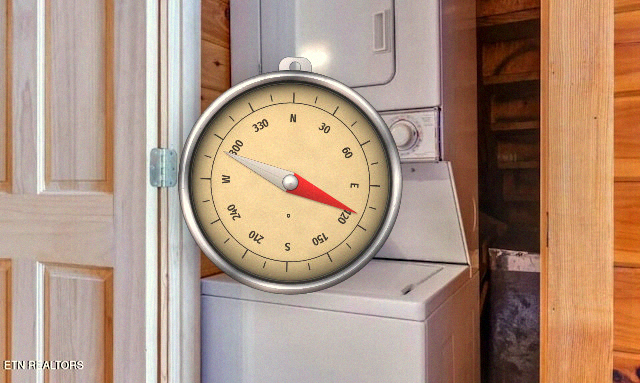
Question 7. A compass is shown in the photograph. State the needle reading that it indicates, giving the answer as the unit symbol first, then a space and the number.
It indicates ° 112.5
